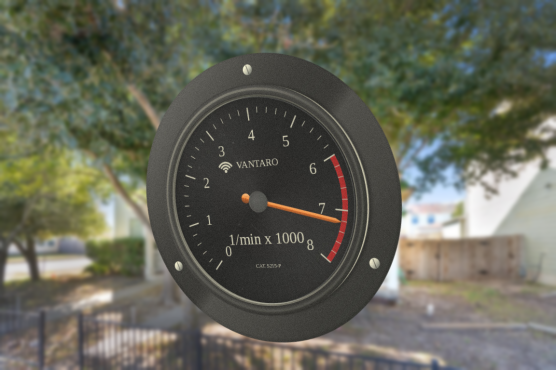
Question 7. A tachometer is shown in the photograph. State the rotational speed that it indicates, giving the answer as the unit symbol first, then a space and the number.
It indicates rpm 7200
